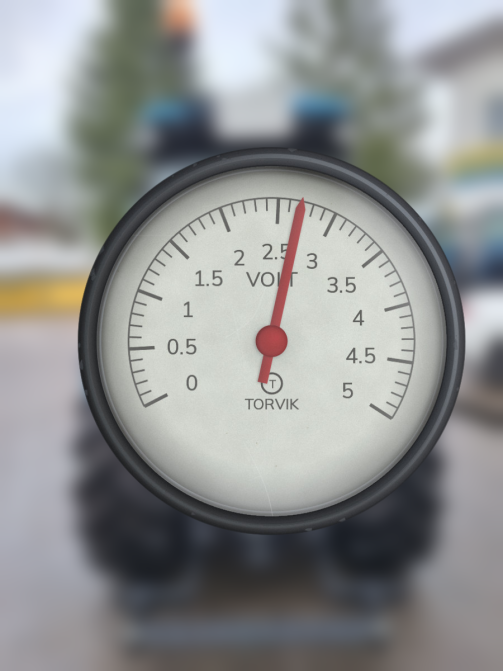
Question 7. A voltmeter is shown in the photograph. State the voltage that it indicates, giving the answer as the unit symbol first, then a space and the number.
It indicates V 2.7
